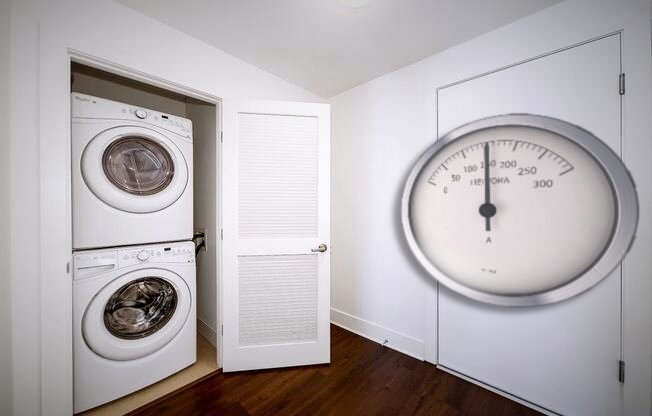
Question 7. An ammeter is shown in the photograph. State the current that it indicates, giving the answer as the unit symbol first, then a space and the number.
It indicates A 150
